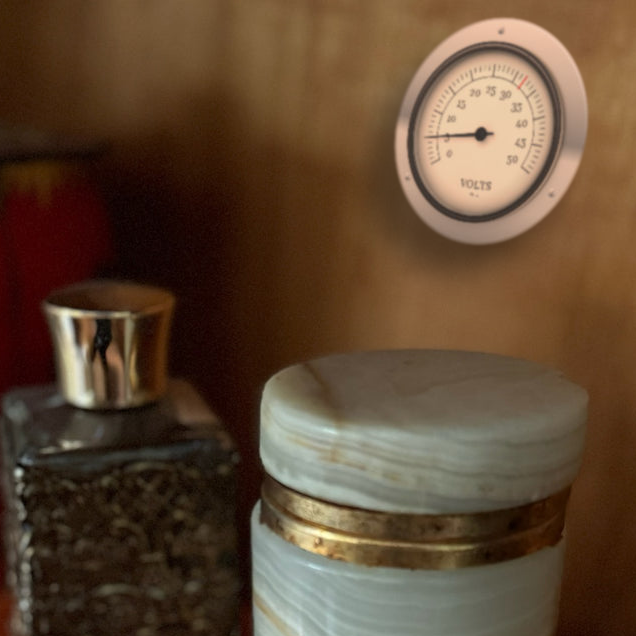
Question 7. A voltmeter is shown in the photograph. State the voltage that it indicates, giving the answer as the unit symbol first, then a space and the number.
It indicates V 5
